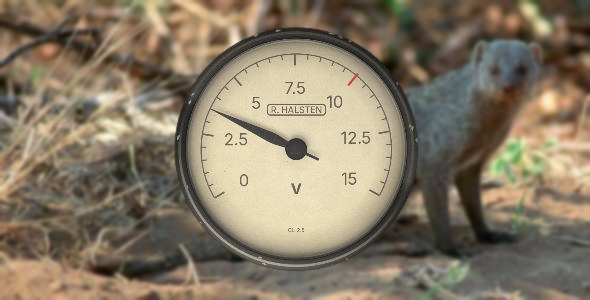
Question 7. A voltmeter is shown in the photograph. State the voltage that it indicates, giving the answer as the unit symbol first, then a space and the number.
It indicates V 3.5
